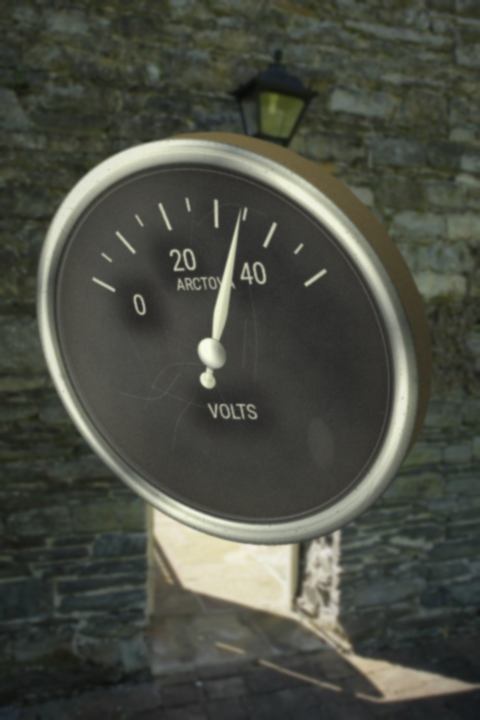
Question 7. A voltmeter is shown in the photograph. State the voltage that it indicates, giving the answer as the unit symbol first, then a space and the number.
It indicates V 35
